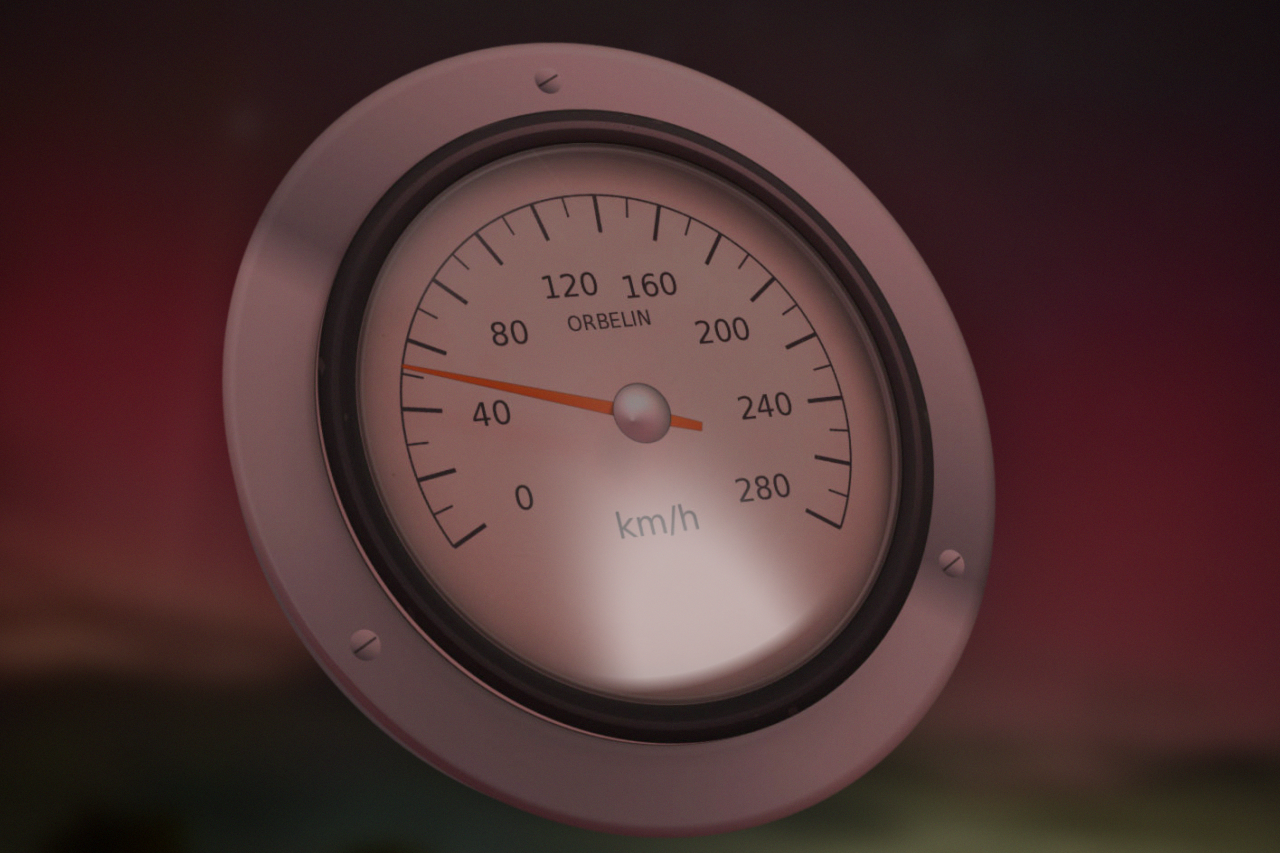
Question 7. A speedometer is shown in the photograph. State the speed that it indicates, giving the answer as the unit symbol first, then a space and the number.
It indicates km/h 50
